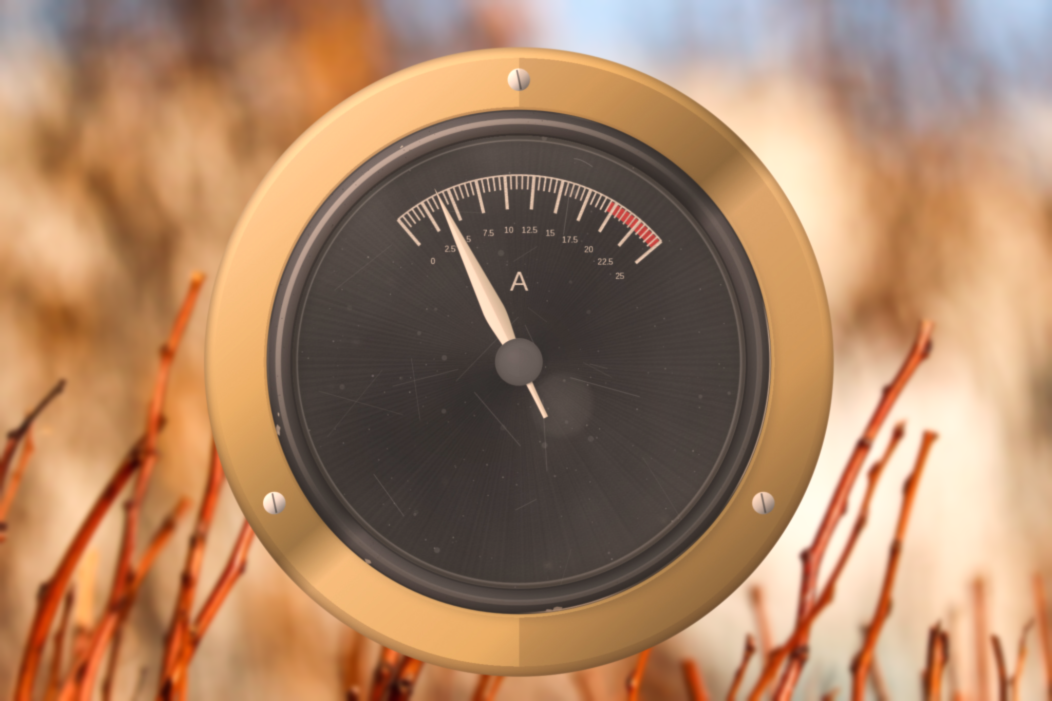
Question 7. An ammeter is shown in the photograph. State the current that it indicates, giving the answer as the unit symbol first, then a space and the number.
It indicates A 4
